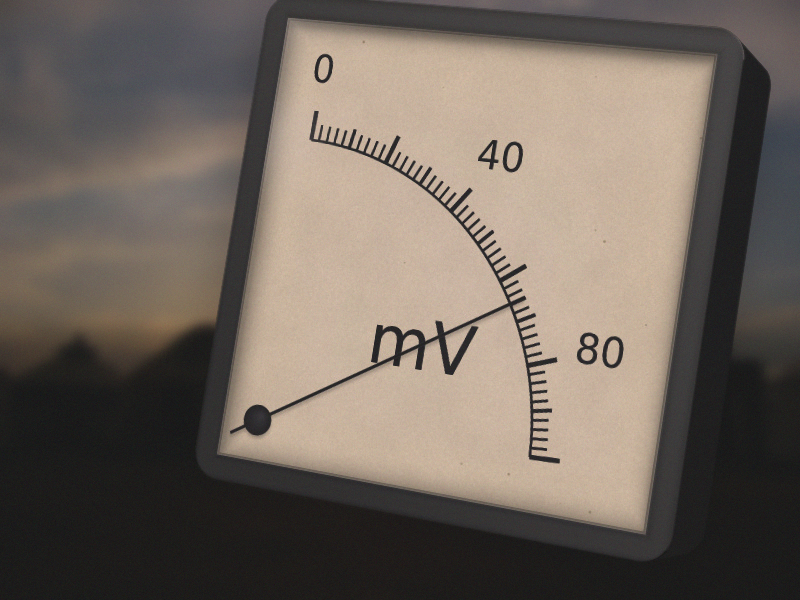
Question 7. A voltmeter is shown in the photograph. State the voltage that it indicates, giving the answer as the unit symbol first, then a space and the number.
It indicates mV 66
